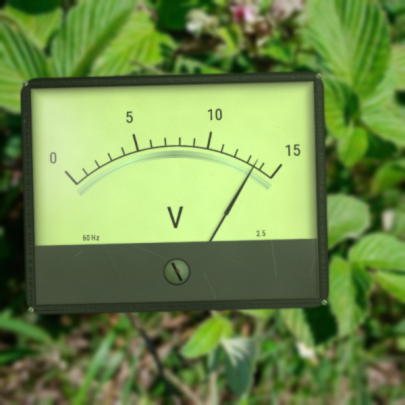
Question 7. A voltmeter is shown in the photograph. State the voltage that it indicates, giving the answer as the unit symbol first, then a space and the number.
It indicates V 13.5
